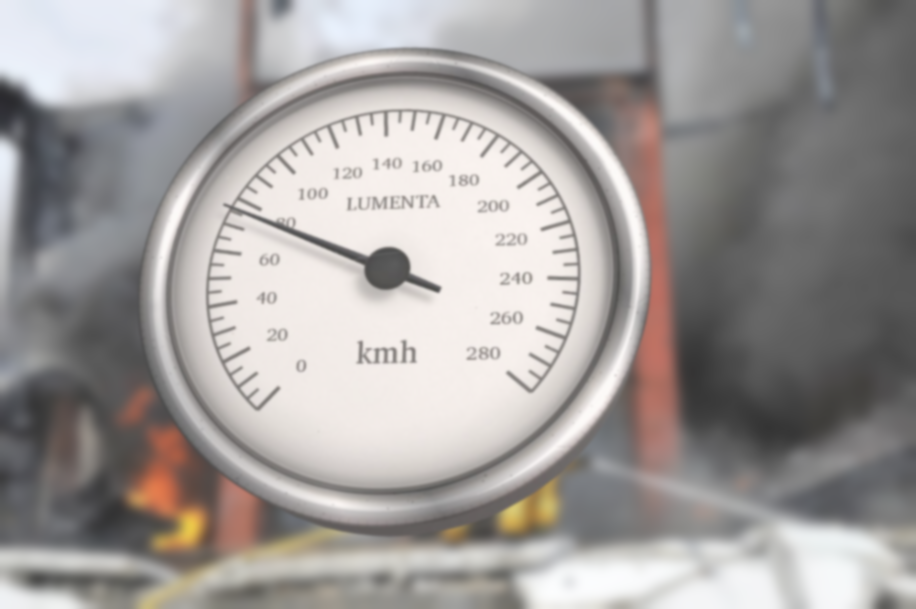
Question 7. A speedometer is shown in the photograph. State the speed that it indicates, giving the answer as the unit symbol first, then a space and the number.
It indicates km/h 75
